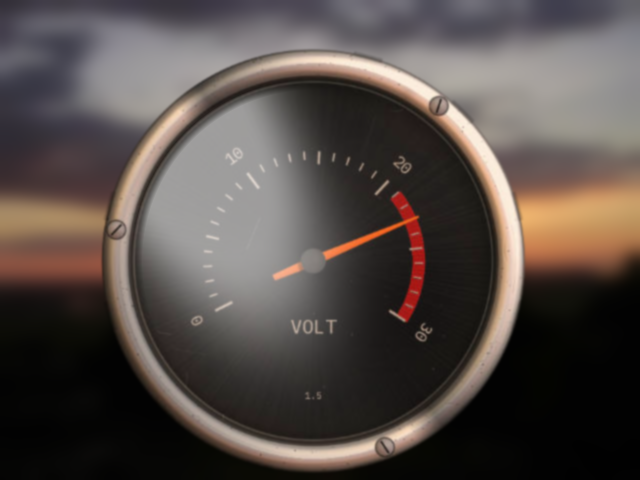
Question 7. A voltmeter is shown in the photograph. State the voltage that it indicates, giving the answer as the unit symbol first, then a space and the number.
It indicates V 23
